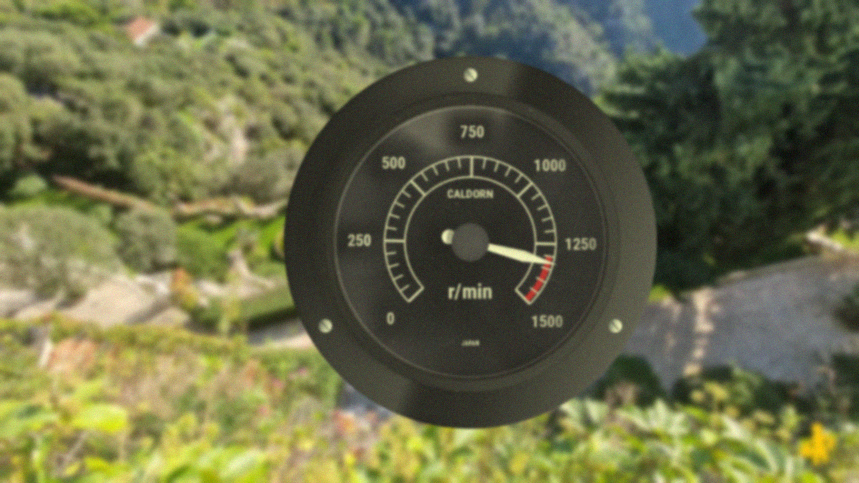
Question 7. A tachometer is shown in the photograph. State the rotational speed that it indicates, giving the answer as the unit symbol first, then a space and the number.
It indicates rpm 1325
